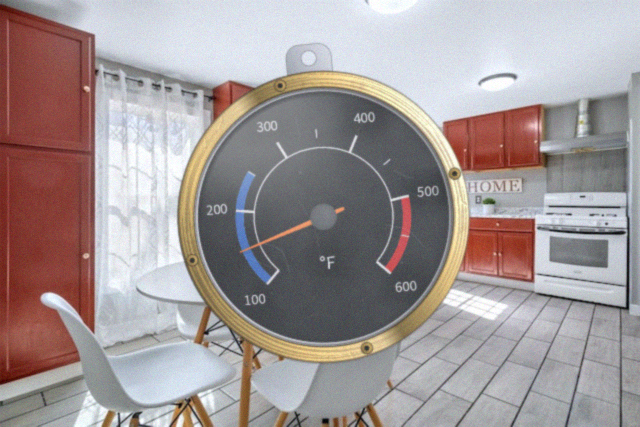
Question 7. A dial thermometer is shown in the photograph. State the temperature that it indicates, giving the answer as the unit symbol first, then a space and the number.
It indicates °F 150
